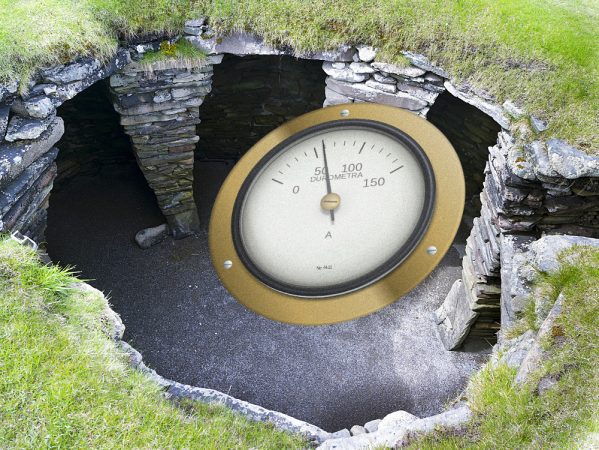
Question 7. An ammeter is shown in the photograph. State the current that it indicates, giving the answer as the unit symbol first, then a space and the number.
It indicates A 60
